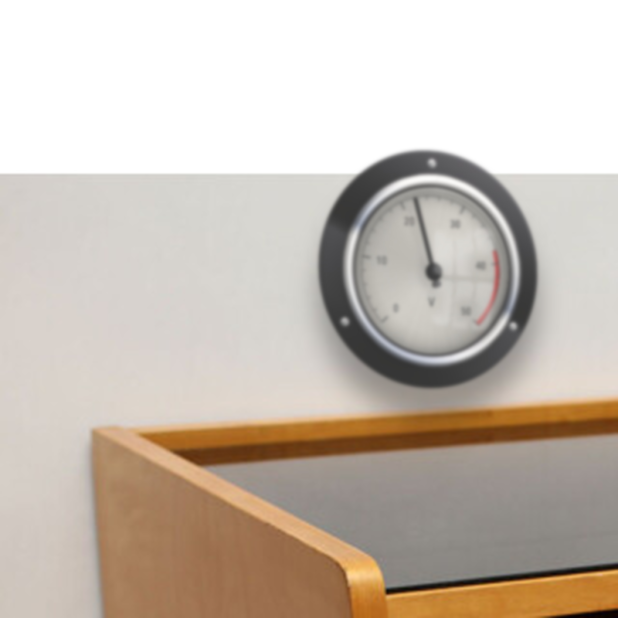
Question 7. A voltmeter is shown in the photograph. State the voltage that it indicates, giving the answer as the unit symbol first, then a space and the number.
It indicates V 22
